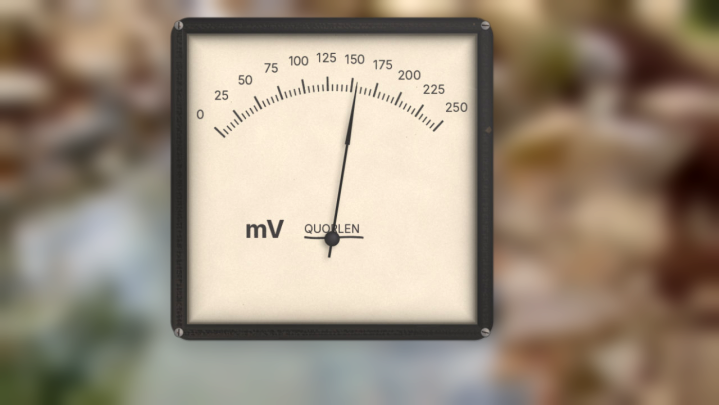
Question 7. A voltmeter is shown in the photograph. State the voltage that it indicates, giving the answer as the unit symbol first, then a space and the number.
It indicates mV 155
